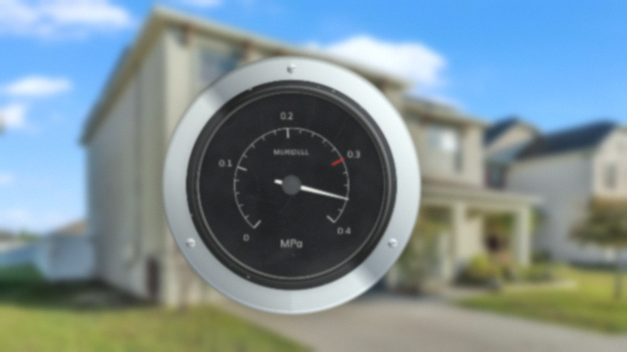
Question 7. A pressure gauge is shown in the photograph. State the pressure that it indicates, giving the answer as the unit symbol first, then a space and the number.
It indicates MPa 0.36
